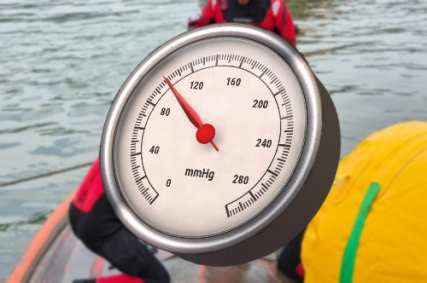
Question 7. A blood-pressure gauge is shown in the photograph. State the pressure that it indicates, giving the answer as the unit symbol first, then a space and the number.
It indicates mmHg 100
